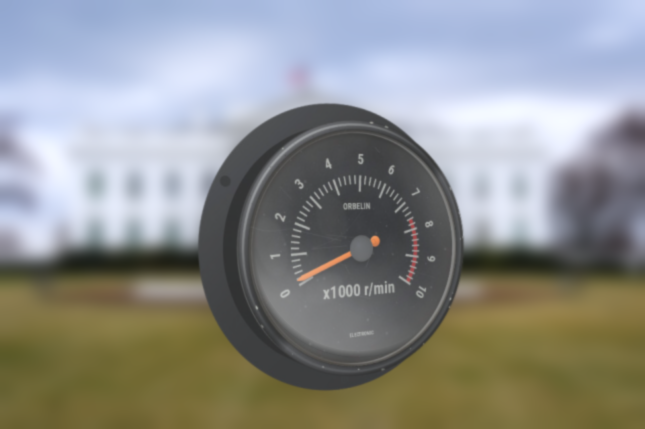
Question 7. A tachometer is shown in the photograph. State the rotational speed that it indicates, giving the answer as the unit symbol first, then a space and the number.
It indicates rpm 200
